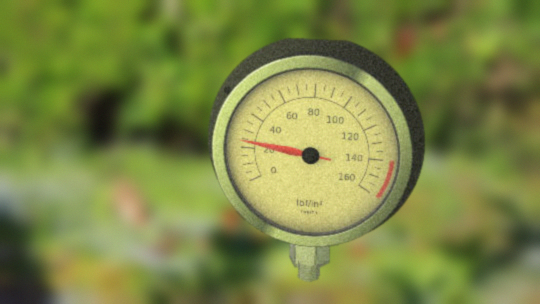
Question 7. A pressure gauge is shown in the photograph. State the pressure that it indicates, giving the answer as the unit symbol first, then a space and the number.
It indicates psi 25
